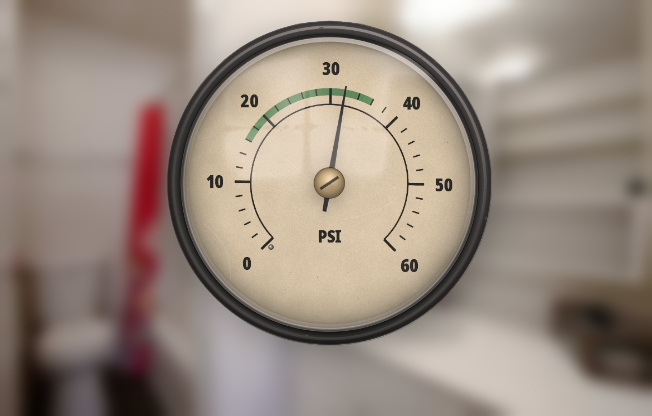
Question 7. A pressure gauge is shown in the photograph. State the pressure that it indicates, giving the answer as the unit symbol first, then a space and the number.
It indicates psi 32
